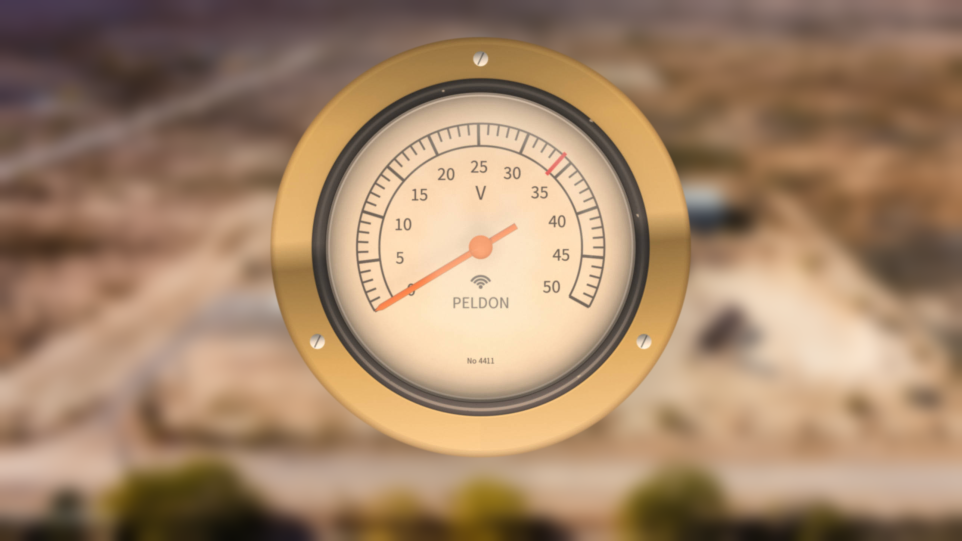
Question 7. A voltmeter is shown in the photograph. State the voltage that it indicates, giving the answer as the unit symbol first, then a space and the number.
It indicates V 0
